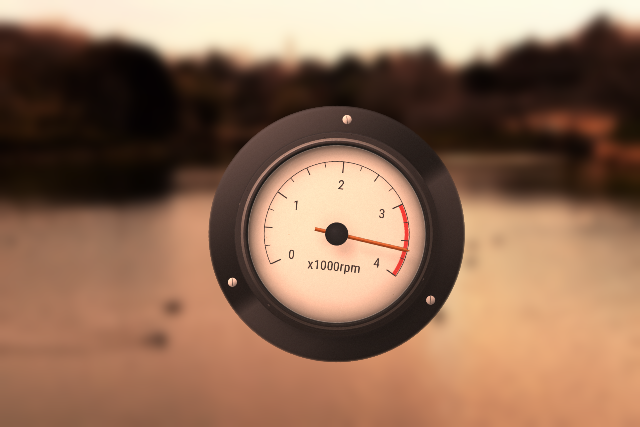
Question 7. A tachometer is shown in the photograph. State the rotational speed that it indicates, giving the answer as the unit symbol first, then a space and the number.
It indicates rpm 3625
